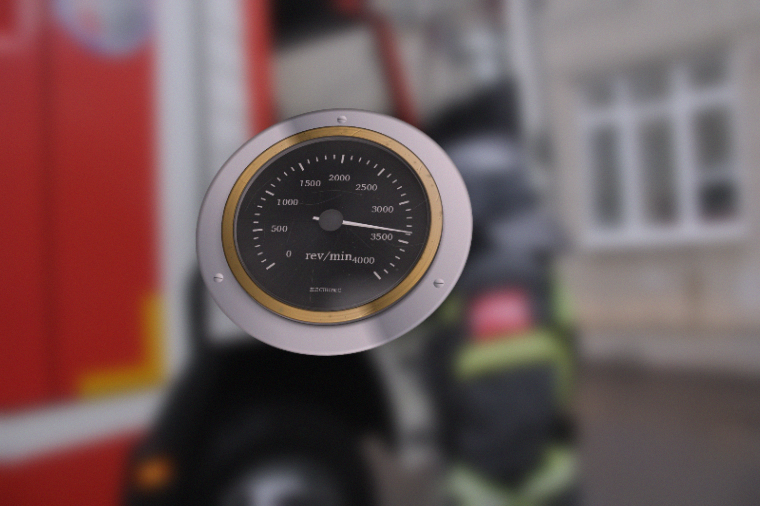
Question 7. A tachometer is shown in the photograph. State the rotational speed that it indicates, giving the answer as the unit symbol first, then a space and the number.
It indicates rpm 3400
